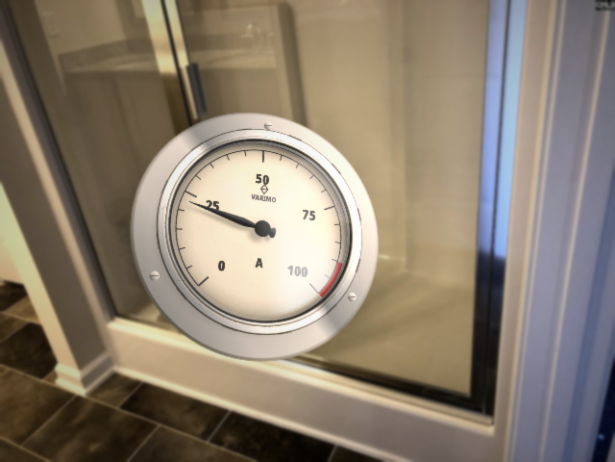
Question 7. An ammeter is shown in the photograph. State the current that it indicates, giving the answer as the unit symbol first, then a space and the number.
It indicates A 22.5
